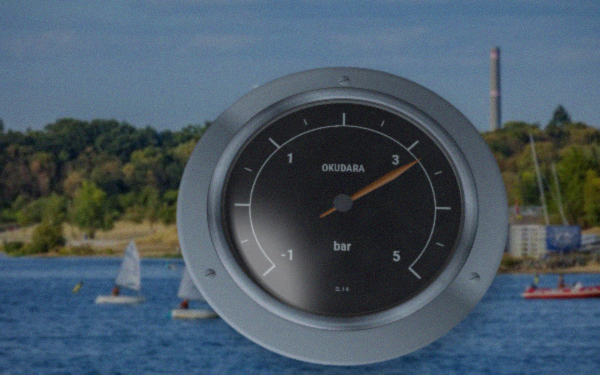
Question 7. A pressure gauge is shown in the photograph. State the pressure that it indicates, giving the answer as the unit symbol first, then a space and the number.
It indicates bar 3.25
